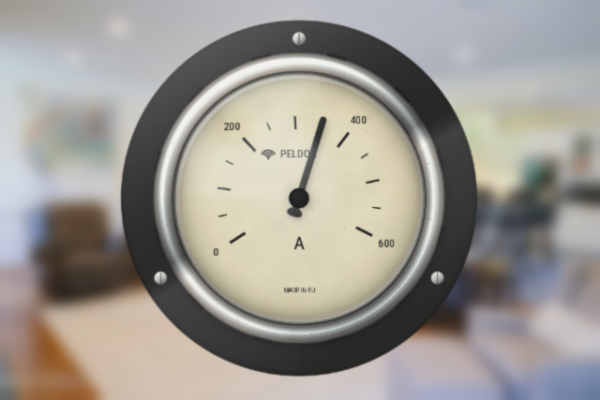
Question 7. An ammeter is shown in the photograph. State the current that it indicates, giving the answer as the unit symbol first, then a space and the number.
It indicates A 350
